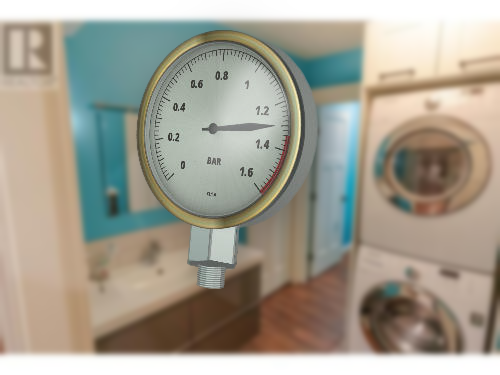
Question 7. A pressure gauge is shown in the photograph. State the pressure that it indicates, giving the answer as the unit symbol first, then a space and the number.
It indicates bar 1.3
